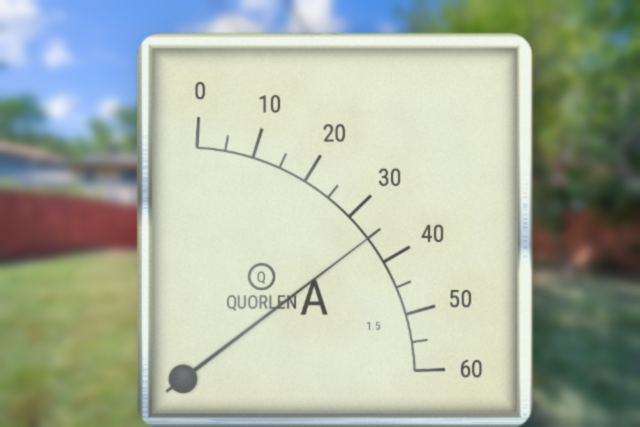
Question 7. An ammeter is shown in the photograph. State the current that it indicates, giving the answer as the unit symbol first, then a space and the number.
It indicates A 35
